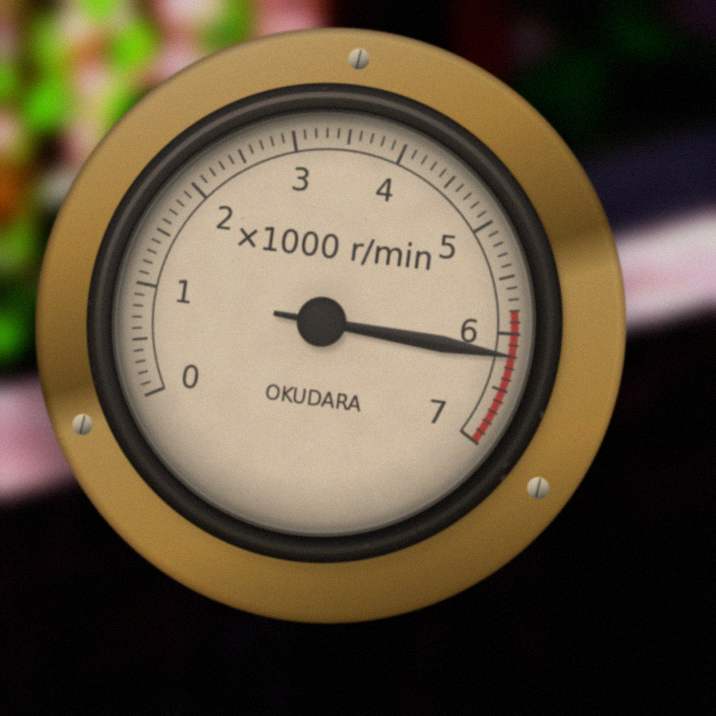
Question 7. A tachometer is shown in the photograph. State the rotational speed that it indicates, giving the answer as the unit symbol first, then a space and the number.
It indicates rpm 6200
